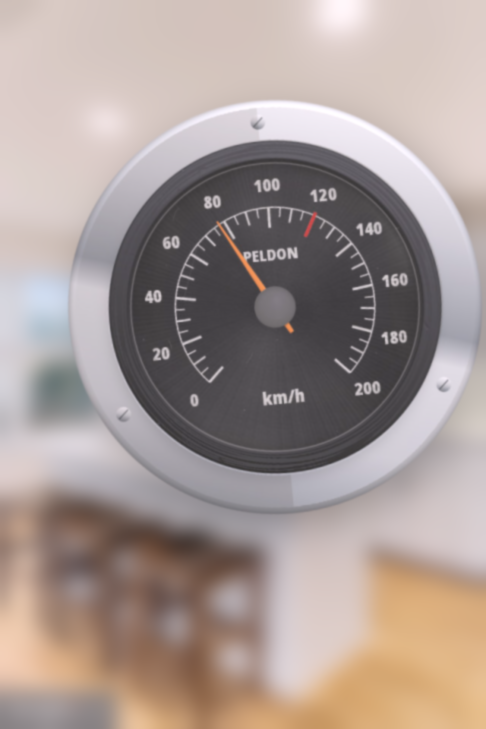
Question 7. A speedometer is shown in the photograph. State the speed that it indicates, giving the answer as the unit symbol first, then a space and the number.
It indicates km/h 77.5
